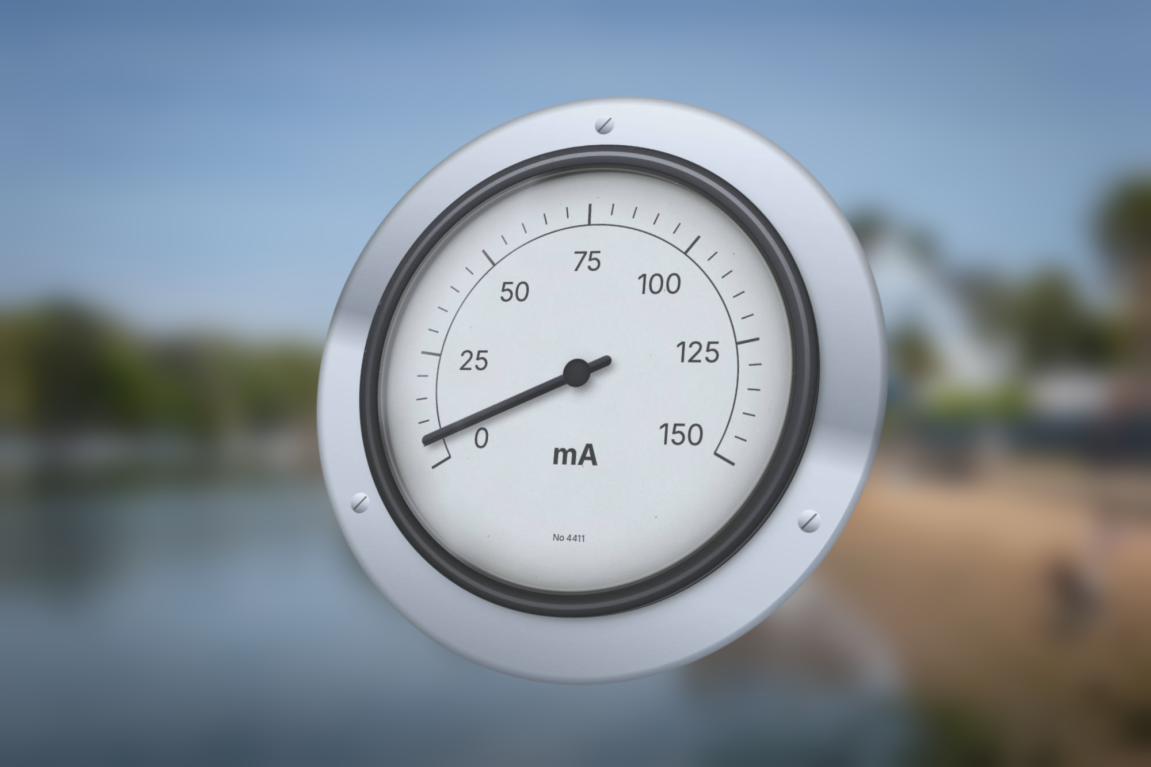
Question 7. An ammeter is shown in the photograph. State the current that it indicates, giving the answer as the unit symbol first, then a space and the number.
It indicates mA 5
